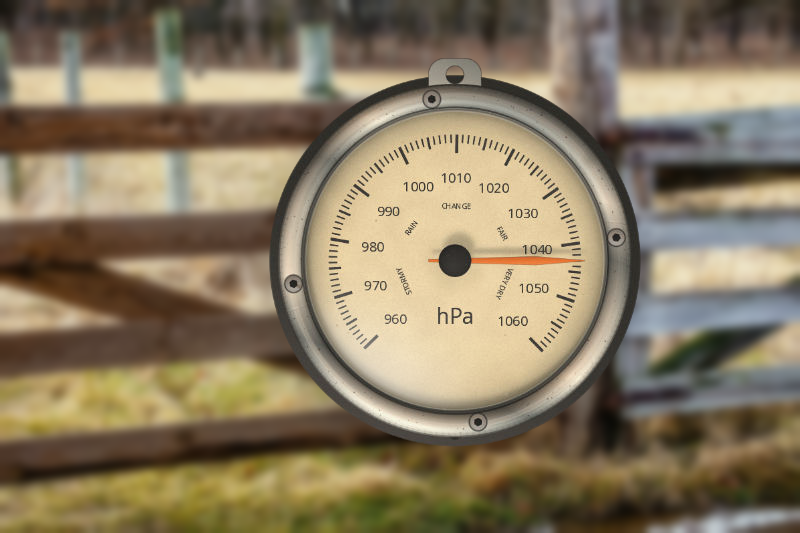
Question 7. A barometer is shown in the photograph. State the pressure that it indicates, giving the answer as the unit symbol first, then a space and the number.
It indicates hPa 1043
